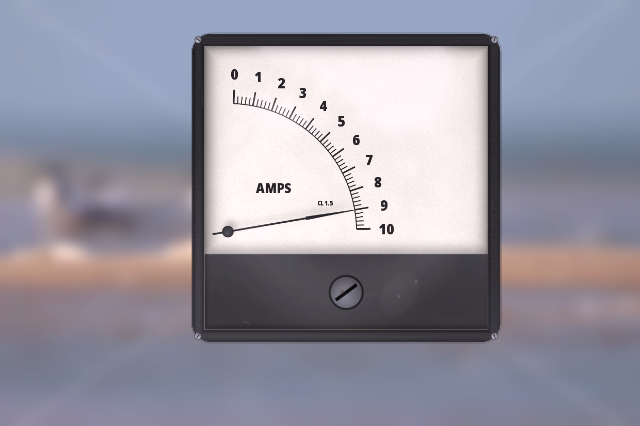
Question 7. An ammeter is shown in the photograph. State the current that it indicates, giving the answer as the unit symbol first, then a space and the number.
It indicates A 9
